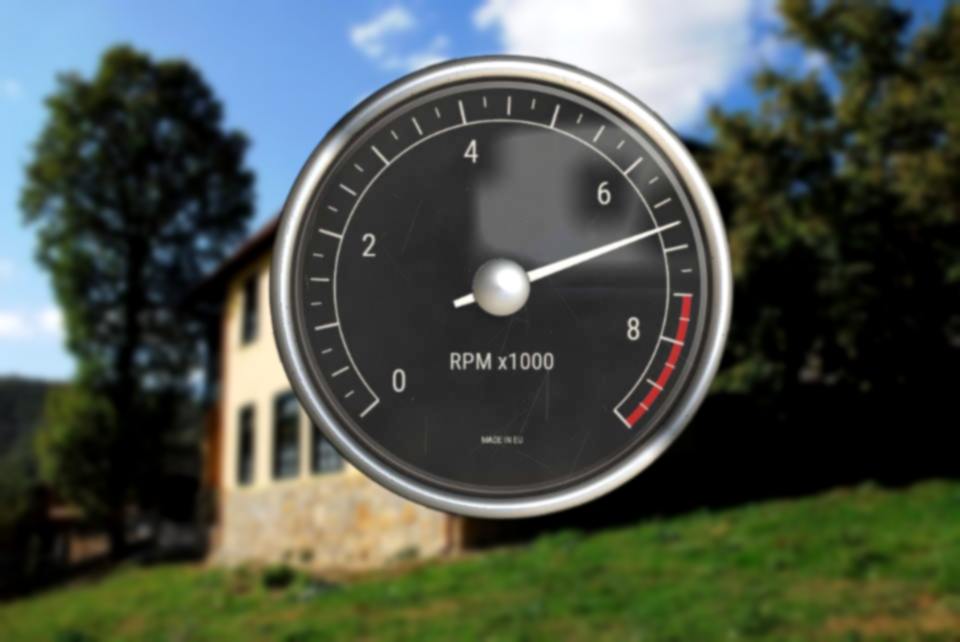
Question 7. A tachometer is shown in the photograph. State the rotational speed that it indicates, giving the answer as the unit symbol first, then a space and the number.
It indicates rpm 6750
